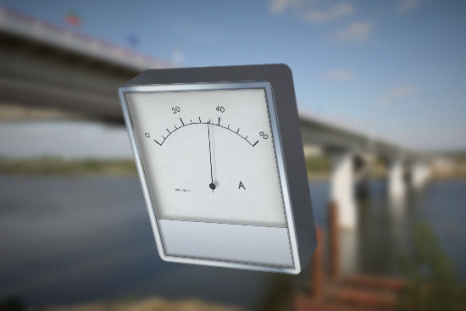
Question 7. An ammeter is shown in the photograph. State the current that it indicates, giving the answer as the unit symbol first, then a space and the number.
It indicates A 35
